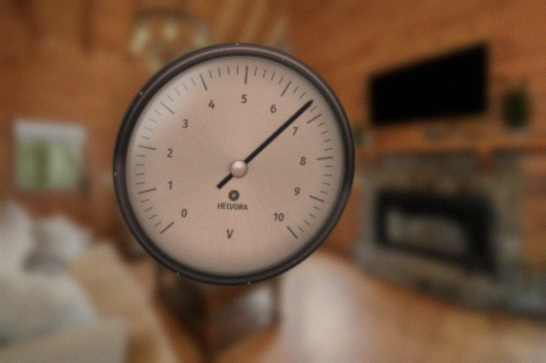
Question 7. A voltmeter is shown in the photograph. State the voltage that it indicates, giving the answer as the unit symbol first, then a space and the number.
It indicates V 6.6
